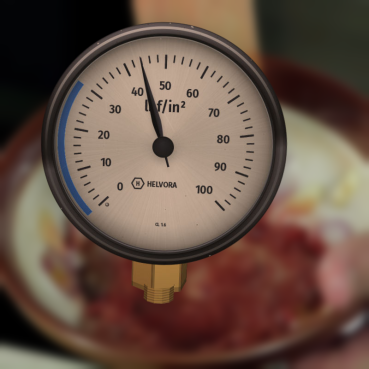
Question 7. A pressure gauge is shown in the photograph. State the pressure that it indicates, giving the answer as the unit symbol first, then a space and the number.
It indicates psi 44
